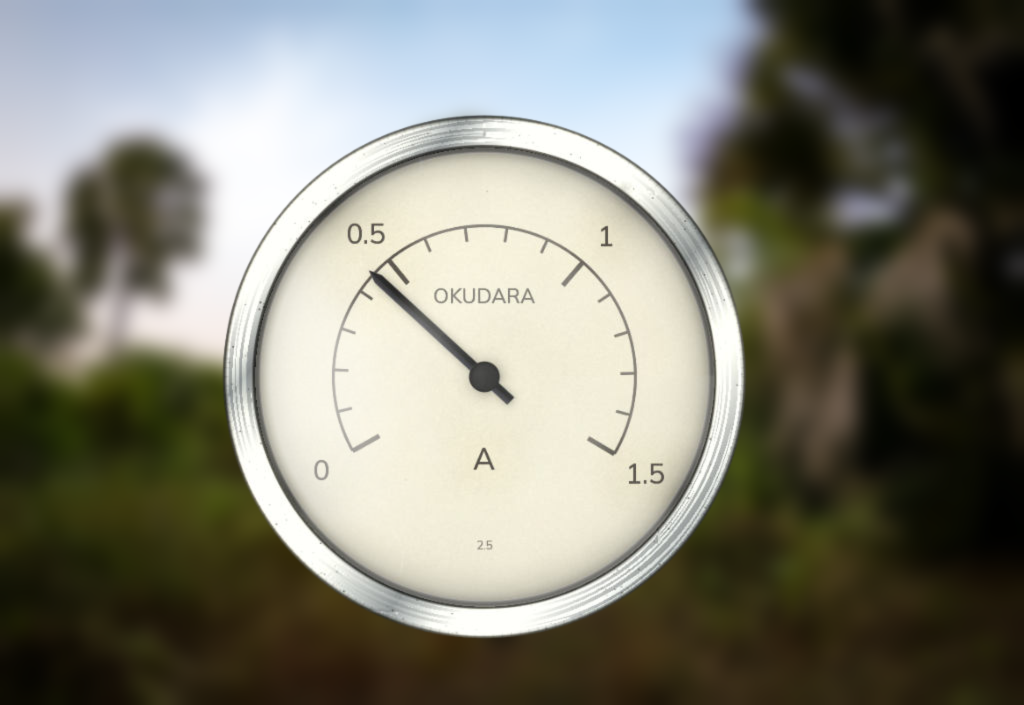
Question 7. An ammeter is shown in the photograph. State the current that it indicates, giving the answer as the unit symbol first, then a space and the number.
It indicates A 0.45
